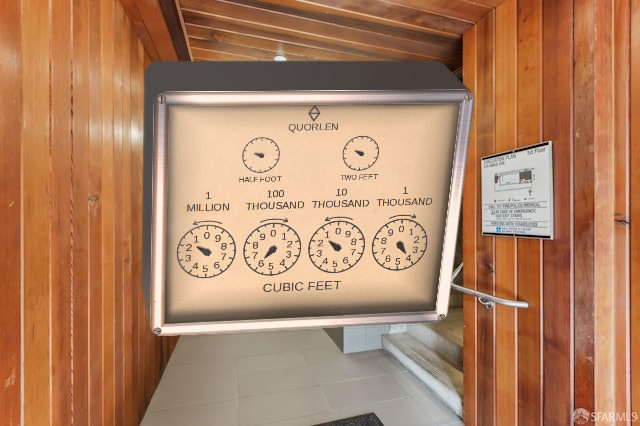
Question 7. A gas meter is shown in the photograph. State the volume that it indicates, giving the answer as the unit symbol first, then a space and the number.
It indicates ft³ 161400
